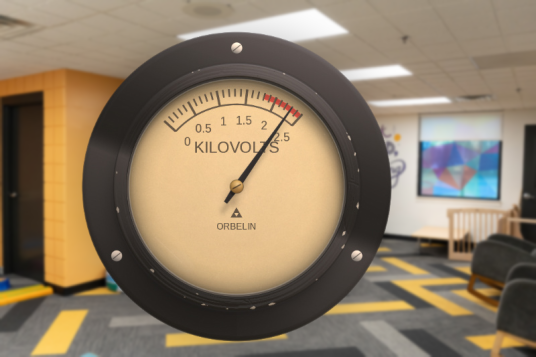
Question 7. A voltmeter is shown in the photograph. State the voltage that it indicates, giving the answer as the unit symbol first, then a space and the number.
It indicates kV 2.3
